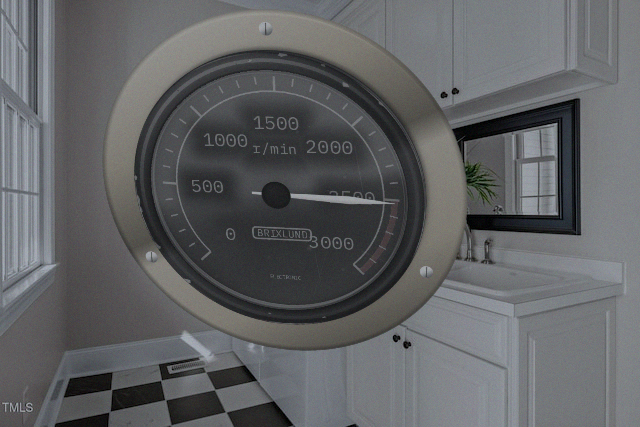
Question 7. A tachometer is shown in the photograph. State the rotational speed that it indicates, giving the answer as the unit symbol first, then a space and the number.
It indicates rpm 2500
